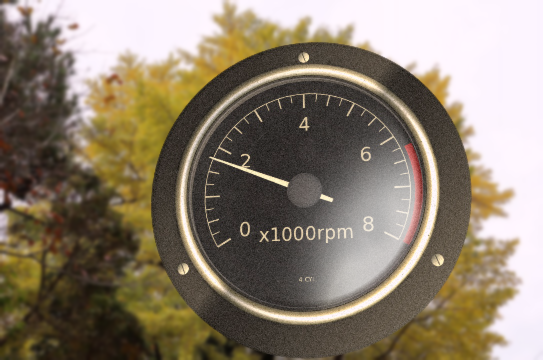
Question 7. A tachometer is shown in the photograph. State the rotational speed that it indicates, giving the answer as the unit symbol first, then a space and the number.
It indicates rpm 1750
